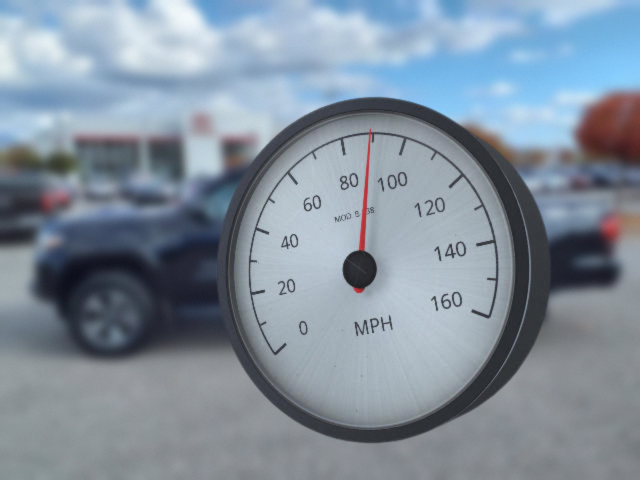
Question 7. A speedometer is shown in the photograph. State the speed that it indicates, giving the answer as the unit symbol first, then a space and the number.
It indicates mph 90
